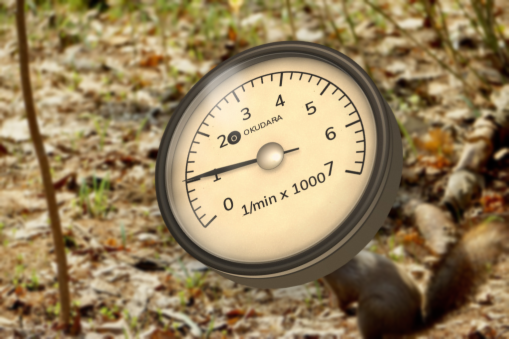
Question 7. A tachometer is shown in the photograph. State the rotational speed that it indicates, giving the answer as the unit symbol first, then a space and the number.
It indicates rpm 1000
